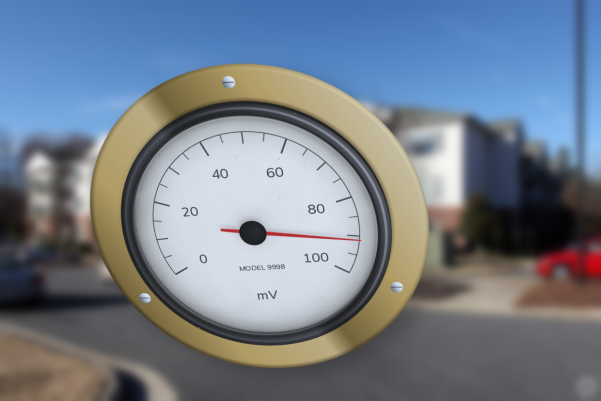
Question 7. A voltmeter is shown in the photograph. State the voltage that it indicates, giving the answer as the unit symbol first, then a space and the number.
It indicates mV 90
